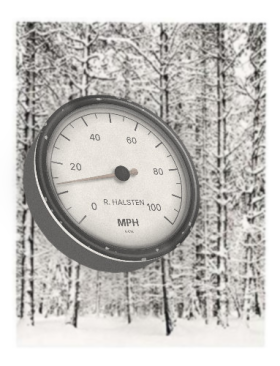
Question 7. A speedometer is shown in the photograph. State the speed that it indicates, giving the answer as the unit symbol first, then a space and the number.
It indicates mph 12.5
